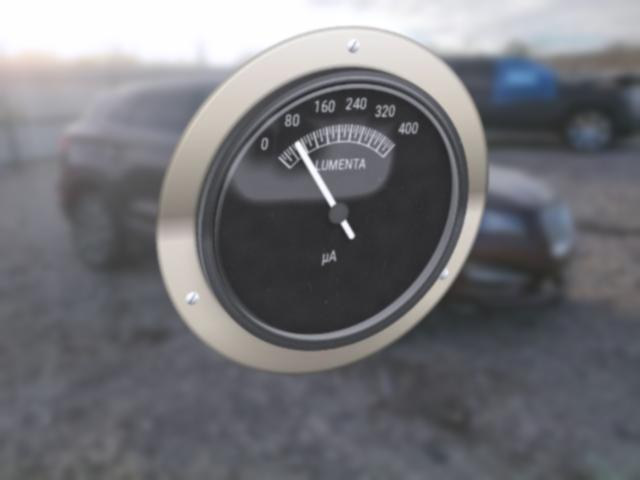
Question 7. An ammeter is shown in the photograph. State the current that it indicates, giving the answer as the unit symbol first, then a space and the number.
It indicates µA 60
